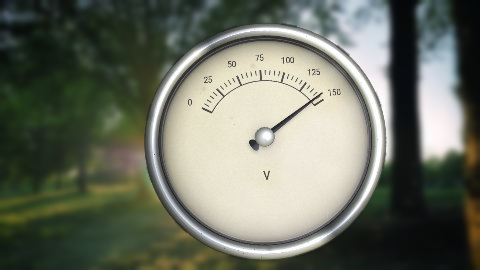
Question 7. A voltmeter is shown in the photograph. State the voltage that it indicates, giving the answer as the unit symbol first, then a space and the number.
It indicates V 145
